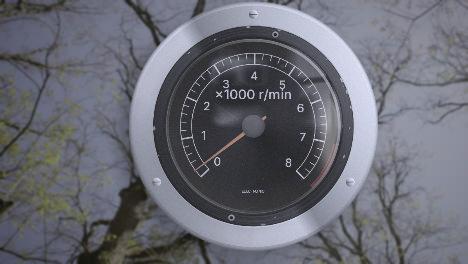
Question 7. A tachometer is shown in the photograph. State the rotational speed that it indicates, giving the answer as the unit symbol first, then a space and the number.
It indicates rpm 200
